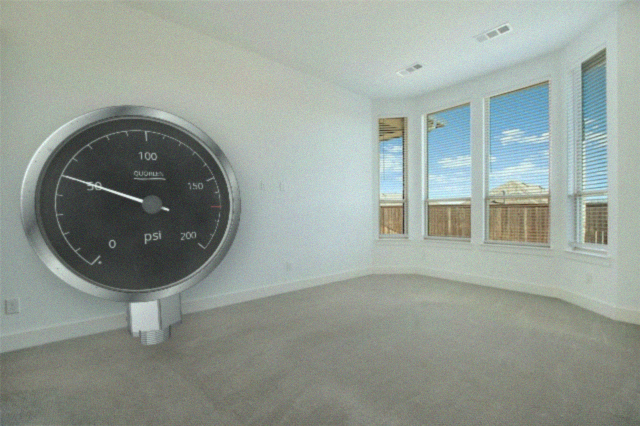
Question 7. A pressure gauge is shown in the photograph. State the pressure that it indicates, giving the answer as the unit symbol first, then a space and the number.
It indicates psi 50
